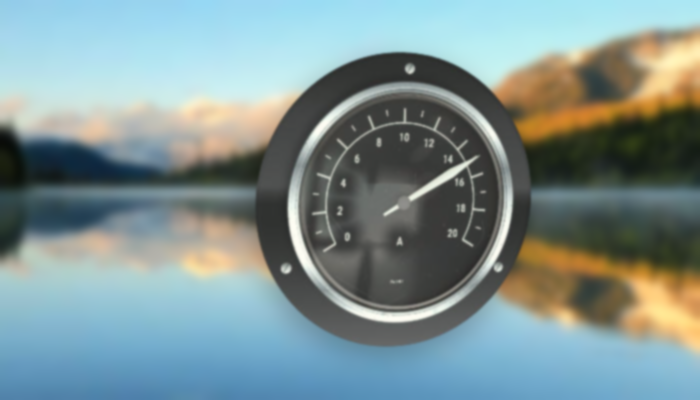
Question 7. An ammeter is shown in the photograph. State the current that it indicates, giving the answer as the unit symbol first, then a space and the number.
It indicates A 15
